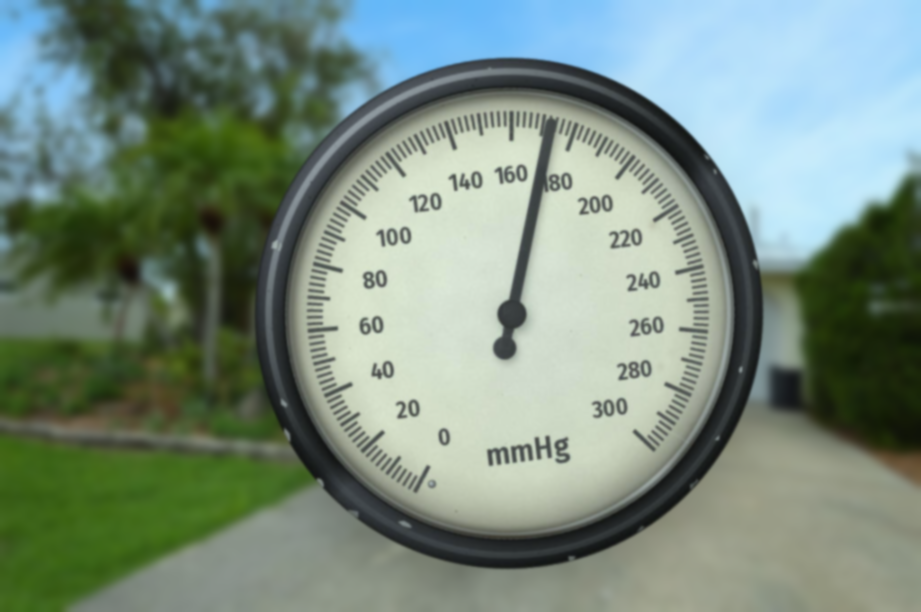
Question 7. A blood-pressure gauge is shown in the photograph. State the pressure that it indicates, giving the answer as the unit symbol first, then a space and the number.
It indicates mmHg 172
